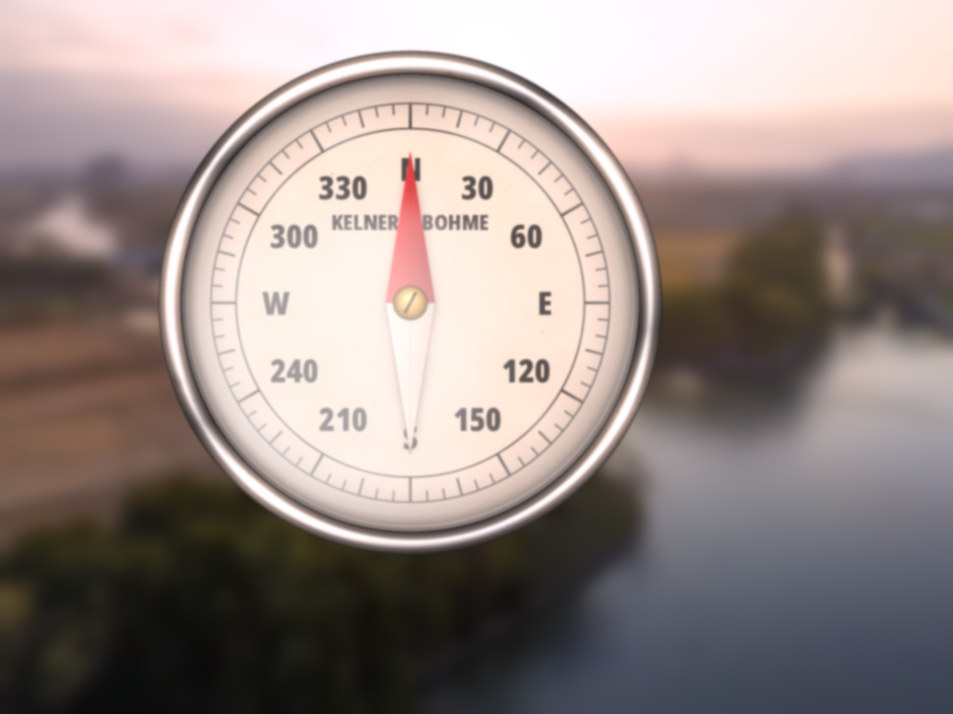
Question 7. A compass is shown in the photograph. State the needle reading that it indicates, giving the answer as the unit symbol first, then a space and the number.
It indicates ° 0
